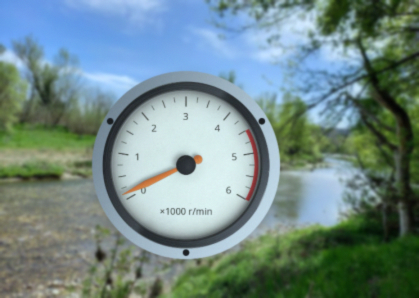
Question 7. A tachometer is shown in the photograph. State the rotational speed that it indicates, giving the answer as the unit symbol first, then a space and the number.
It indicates rpm 125
